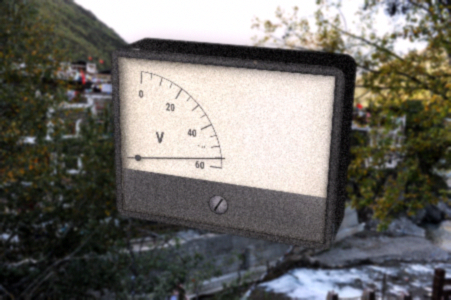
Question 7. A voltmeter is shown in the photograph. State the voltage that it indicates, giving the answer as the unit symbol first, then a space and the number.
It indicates V 55
